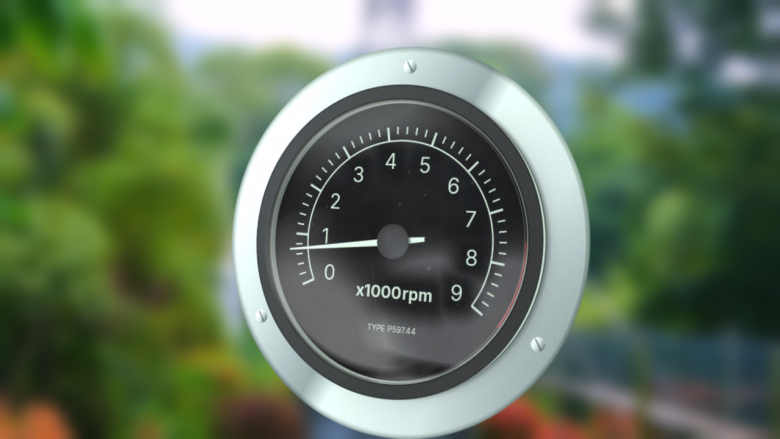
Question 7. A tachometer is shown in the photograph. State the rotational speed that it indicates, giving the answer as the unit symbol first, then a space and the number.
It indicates rpm 700
